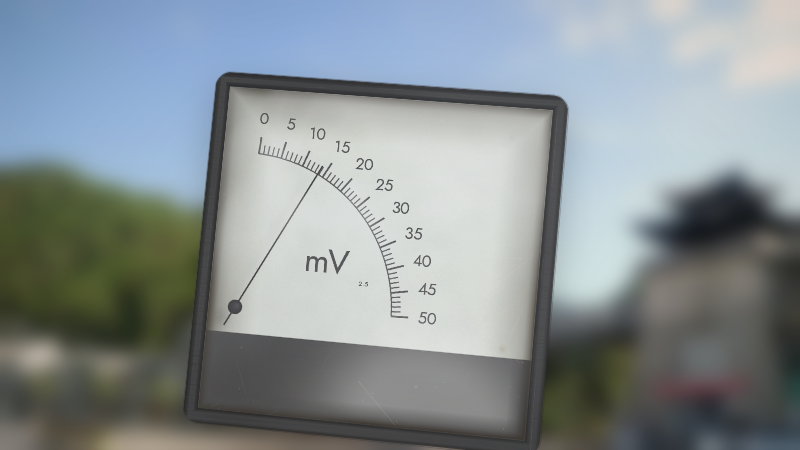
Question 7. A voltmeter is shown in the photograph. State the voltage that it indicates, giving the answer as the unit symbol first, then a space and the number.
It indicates mV 14
